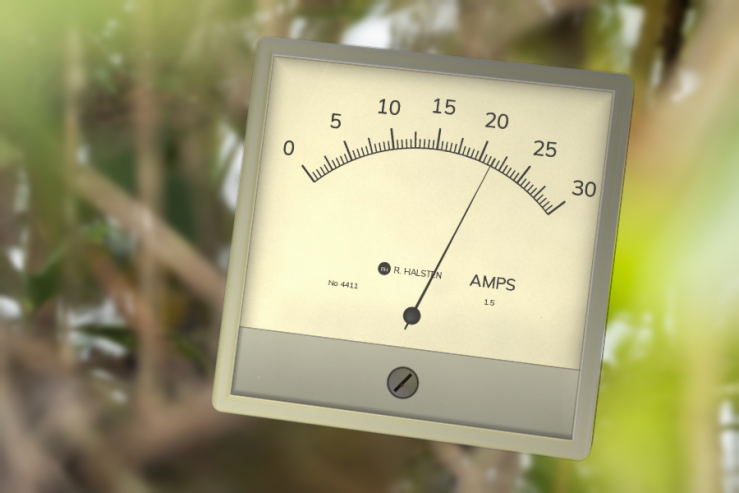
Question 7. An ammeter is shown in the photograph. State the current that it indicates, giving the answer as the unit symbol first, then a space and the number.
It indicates A 21.5
